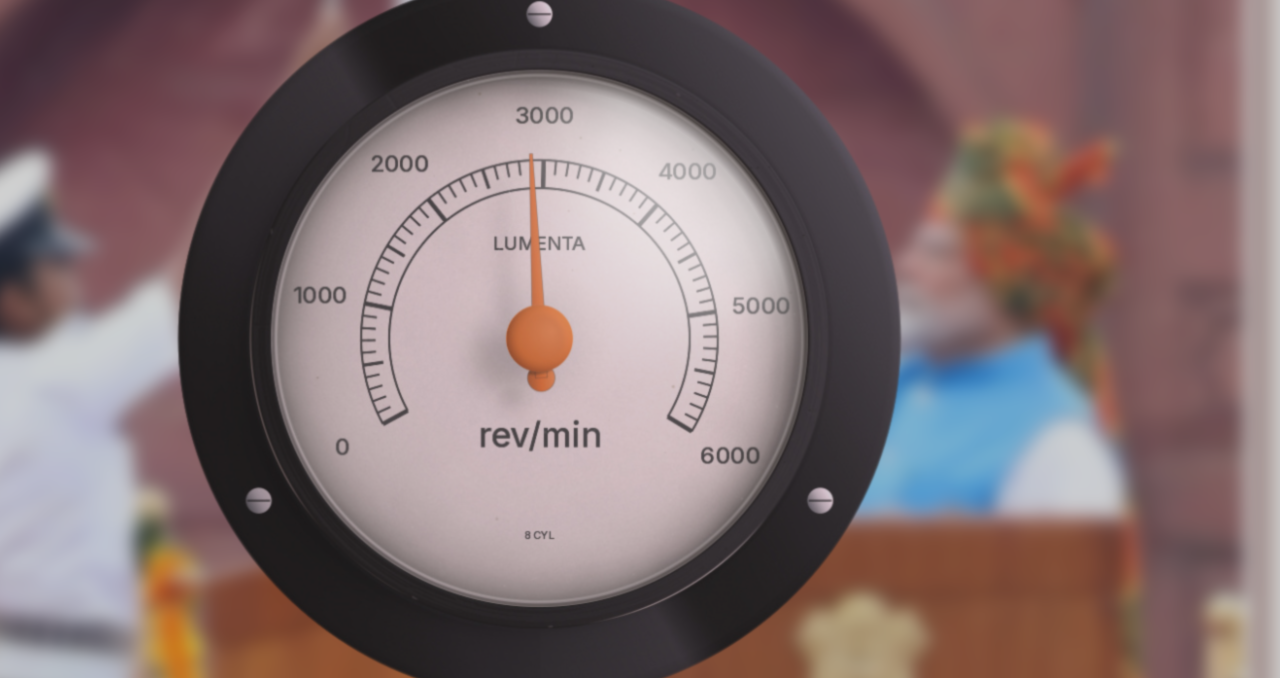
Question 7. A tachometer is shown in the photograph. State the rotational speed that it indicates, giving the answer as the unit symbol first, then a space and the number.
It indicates rpm 2900
